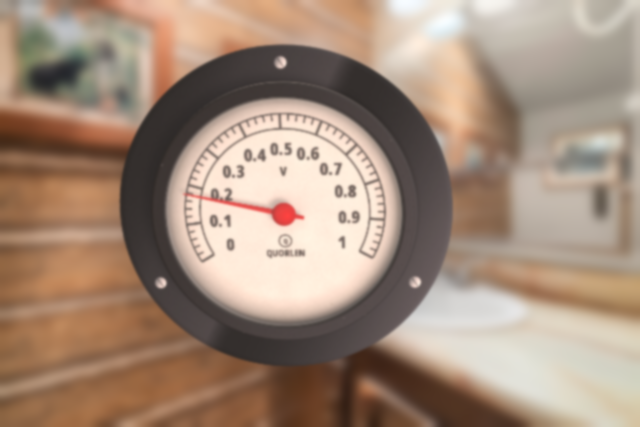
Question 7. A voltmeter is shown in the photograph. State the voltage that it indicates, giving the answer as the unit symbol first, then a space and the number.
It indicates V 0.18
